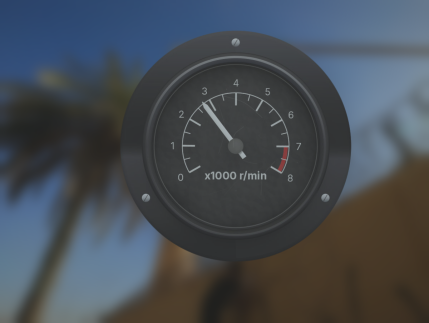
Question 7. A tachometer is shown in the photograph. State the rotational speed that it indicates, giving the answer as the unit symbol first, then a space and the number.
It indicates rpm 2750
